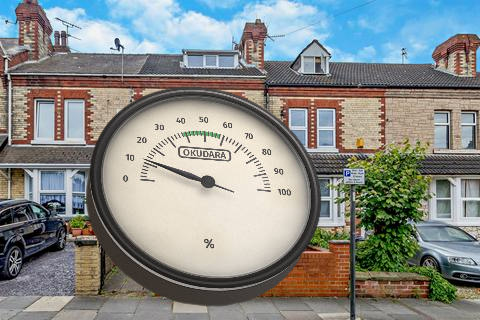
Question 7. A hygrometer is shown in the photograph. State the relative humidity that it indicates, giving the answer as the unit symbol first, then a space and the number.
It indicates % 10
